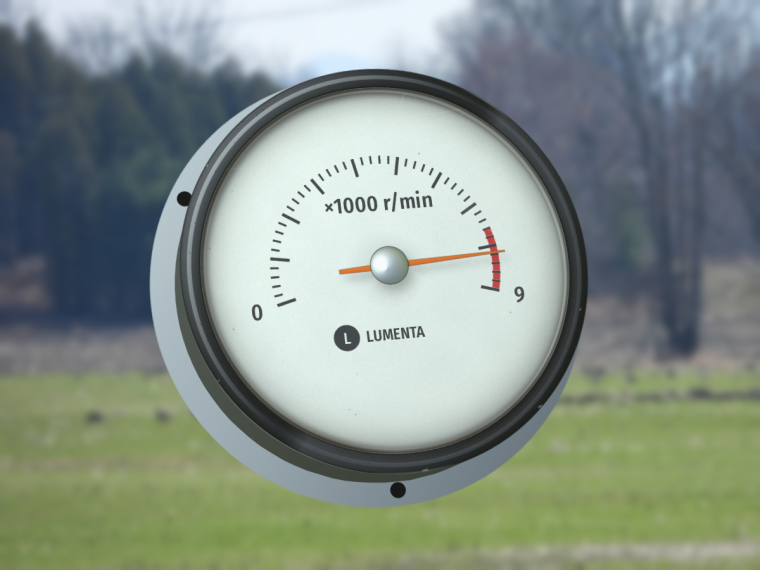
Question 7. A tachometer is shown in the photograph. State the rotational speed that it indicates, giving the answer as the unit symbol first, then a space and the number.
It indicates rpm 8200
